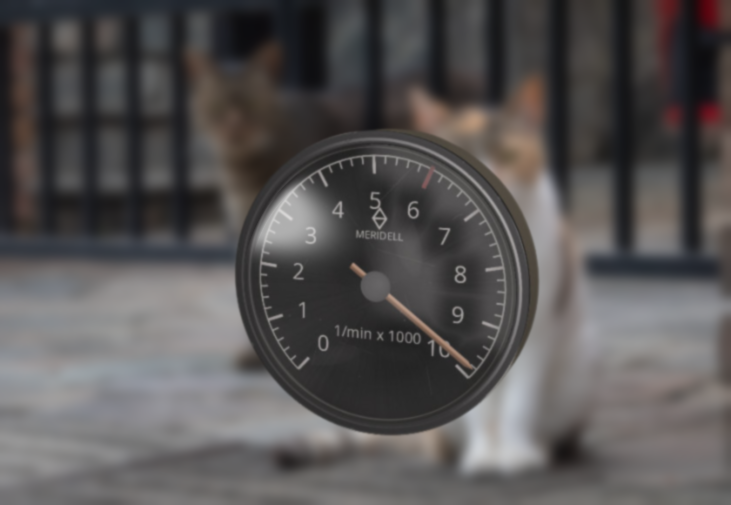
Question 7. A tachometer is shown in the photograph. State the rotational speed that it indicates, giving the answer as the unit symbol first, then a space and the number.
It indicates rpm 9800
